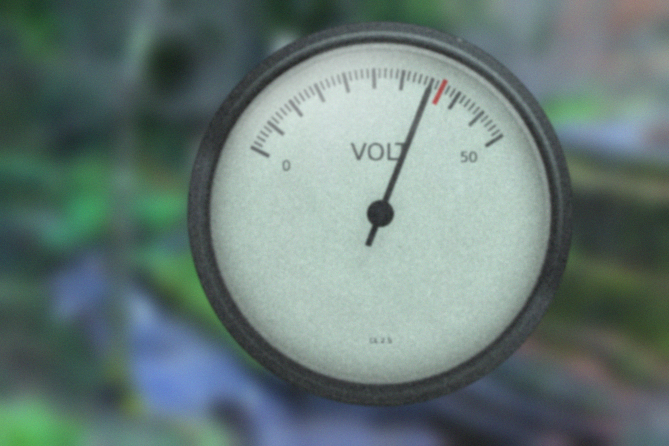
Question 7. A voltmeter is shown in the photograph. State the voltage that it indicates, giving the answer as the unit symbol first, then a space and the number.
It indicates V 35
